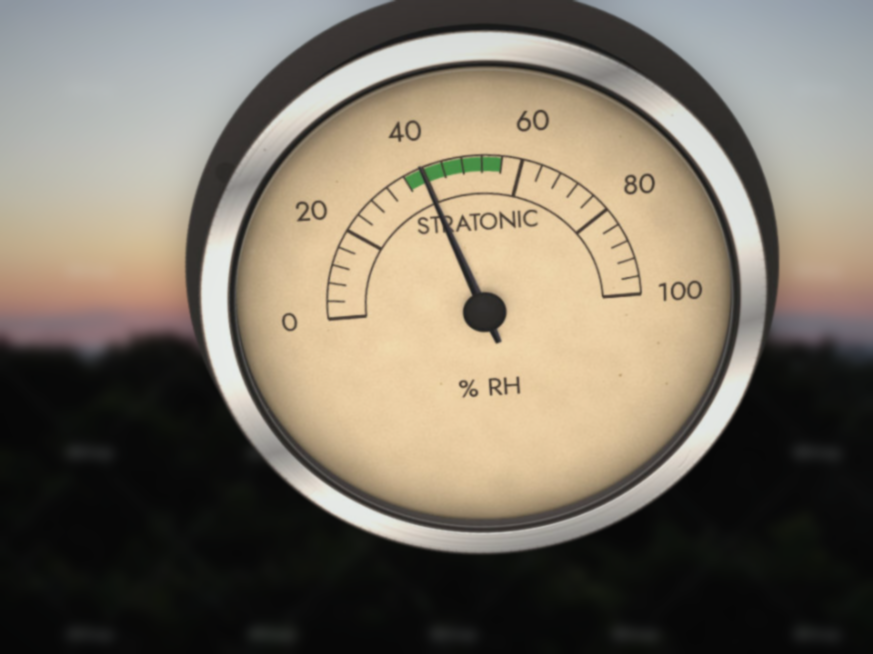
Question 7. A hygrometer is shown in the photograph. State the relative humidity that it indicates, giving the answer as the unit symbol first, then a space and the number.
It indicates % 40
